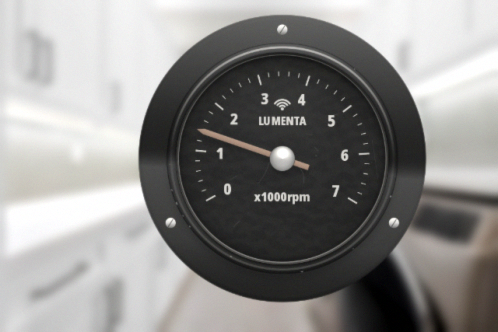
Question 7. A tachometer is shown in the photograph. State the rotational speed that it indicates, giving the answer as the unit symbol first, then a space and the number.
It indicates rpm 1400
